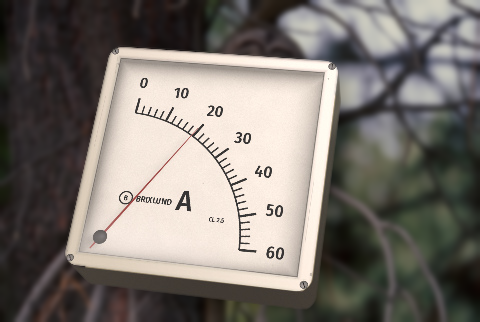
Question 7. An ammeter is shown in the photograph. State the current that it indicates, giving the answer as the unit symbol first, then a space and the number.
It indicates A 20
